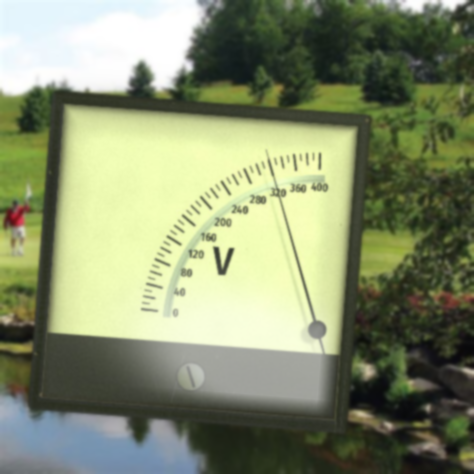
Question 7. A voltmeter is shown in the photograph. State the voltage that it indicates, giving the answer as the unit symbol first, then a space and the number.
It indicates V 320
